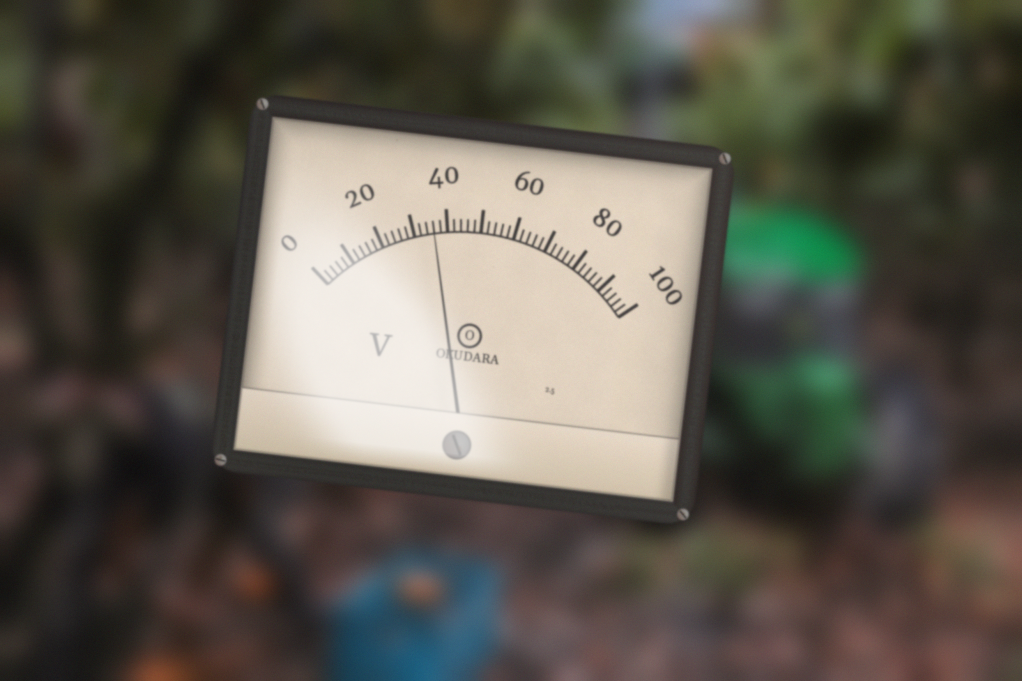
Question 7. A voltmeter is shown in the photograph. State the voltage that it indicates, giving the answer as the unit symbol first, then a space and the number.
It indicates V 36
